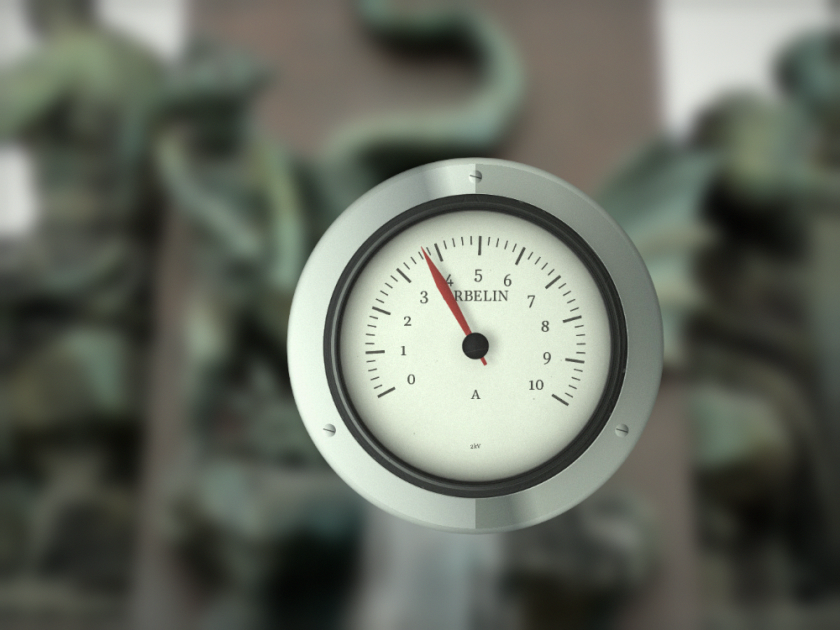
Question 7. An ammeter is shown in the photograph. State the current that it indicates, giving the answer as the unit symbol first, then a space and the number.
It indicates A 3.7
